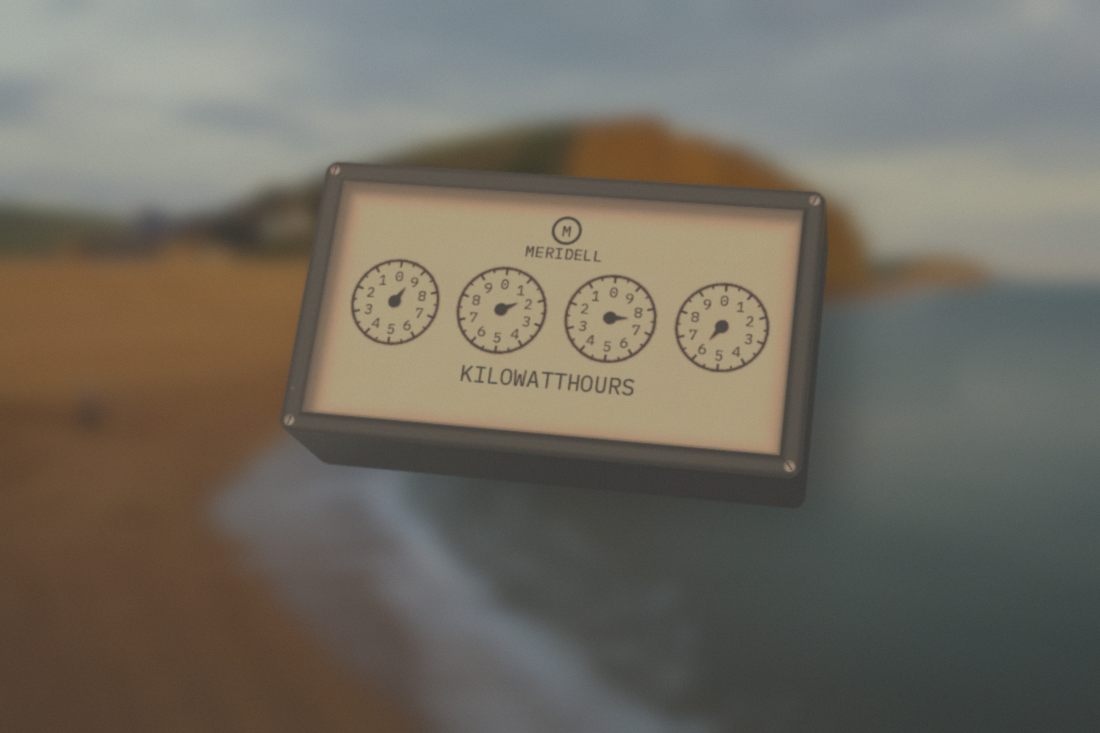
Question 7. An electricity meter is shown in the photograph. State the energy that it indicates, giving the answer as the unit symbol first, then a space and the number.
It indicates kWh 9176
